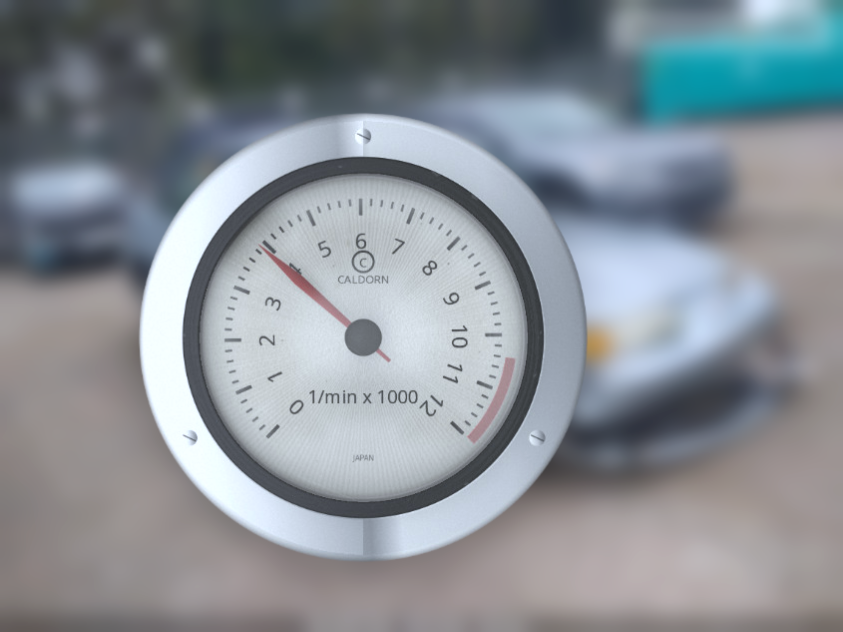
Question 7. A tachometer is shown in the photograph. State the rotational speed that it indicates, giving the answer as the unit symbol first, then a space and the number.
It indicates rpm 3900
